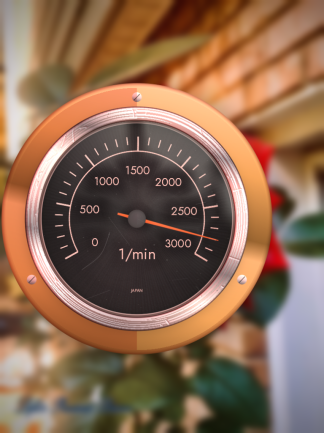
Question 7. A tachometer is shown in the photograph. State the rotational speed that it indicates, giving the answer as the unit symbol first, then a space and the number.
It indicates rpm 2800
